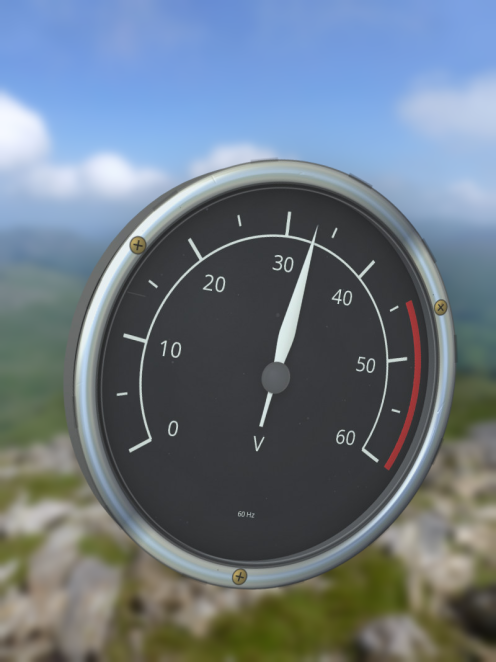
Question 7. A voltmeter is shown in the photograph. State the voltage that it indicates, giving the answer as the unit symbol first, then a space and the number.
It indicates V 32.5
